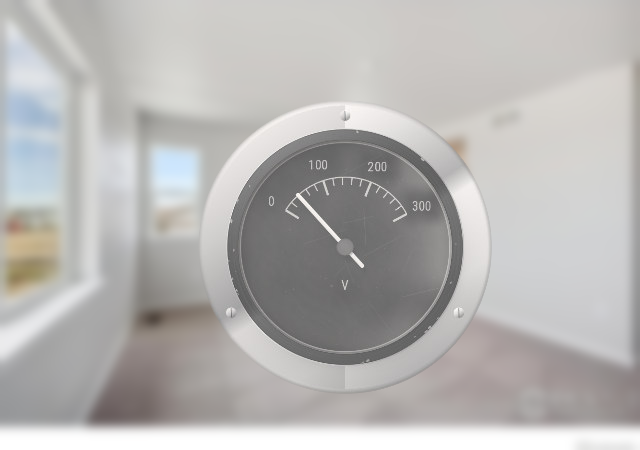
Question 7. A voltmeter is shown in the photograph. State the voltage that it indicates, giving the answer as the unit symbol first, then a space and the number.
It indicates V 40
